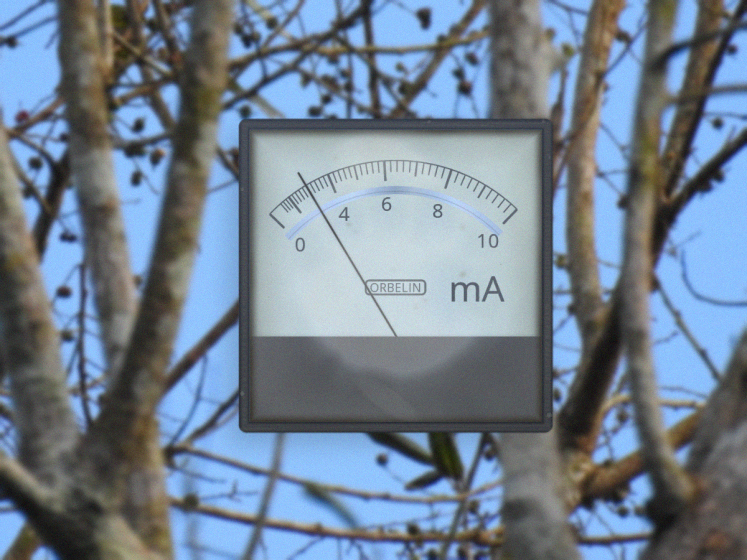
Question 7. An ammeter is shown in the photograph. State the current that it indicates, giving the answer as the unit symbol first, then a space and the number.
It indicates mA 3
